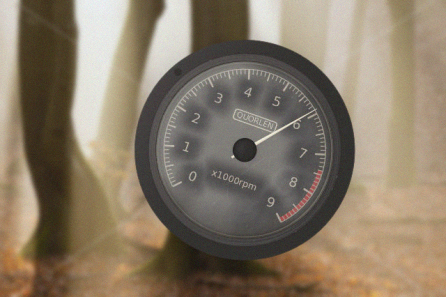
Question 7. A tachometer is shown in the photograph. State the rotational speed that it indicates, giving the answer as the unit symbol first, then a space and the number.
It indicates rpm 5900
